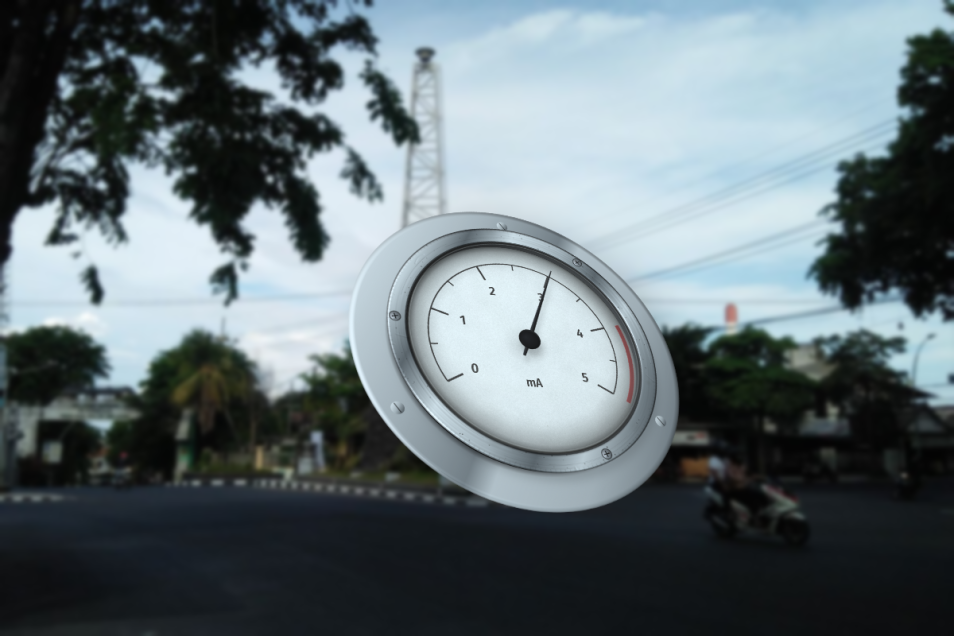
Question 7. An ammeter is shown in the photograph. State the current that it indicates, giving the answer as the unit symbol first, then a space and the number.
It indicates mA 3
